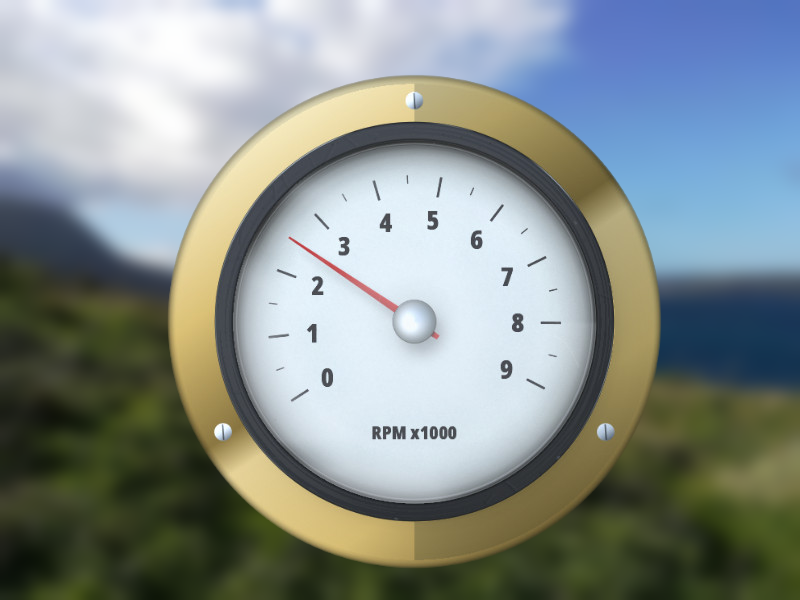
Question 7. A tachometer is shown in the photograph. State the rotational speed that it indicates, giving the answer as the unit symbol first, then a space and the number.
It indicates rpm 2500
